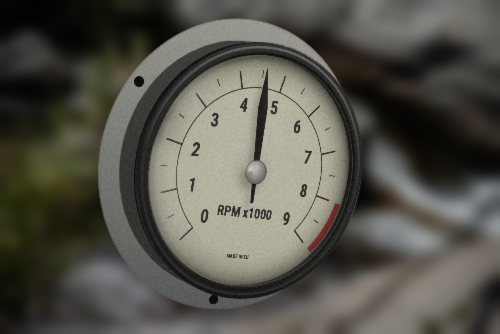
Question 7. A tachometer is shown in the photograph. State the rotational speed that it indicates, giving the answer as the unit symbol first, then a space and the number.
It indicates rpm 4500
